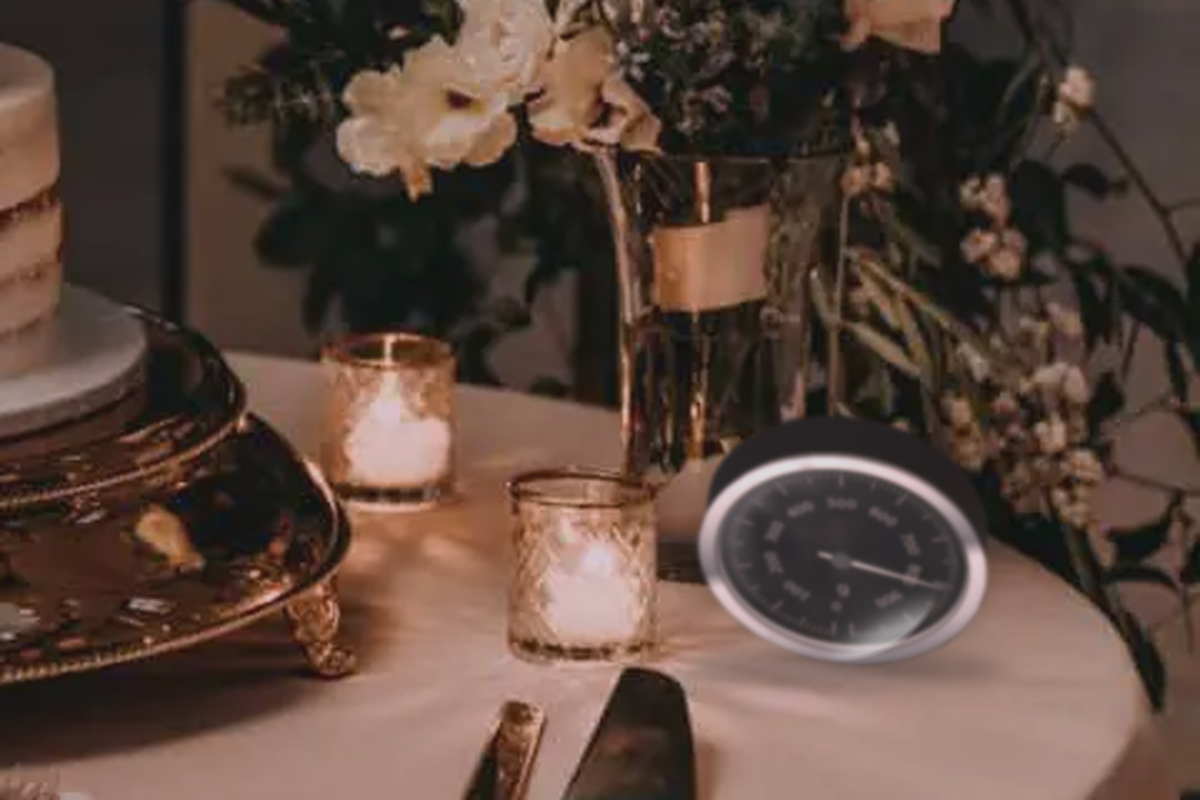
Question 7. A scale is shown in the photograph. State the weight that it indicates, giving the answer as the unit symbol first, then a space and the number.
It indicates g 800
